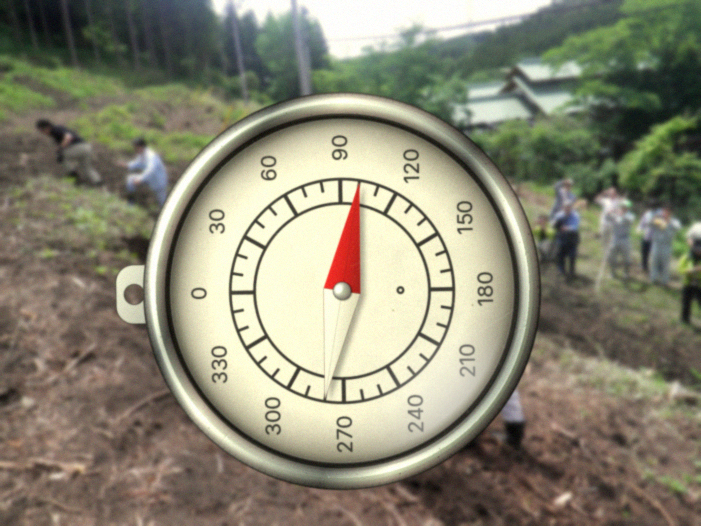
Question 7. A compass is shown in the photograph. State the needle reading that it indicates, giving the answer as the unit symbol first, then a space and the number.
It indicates ° 100
